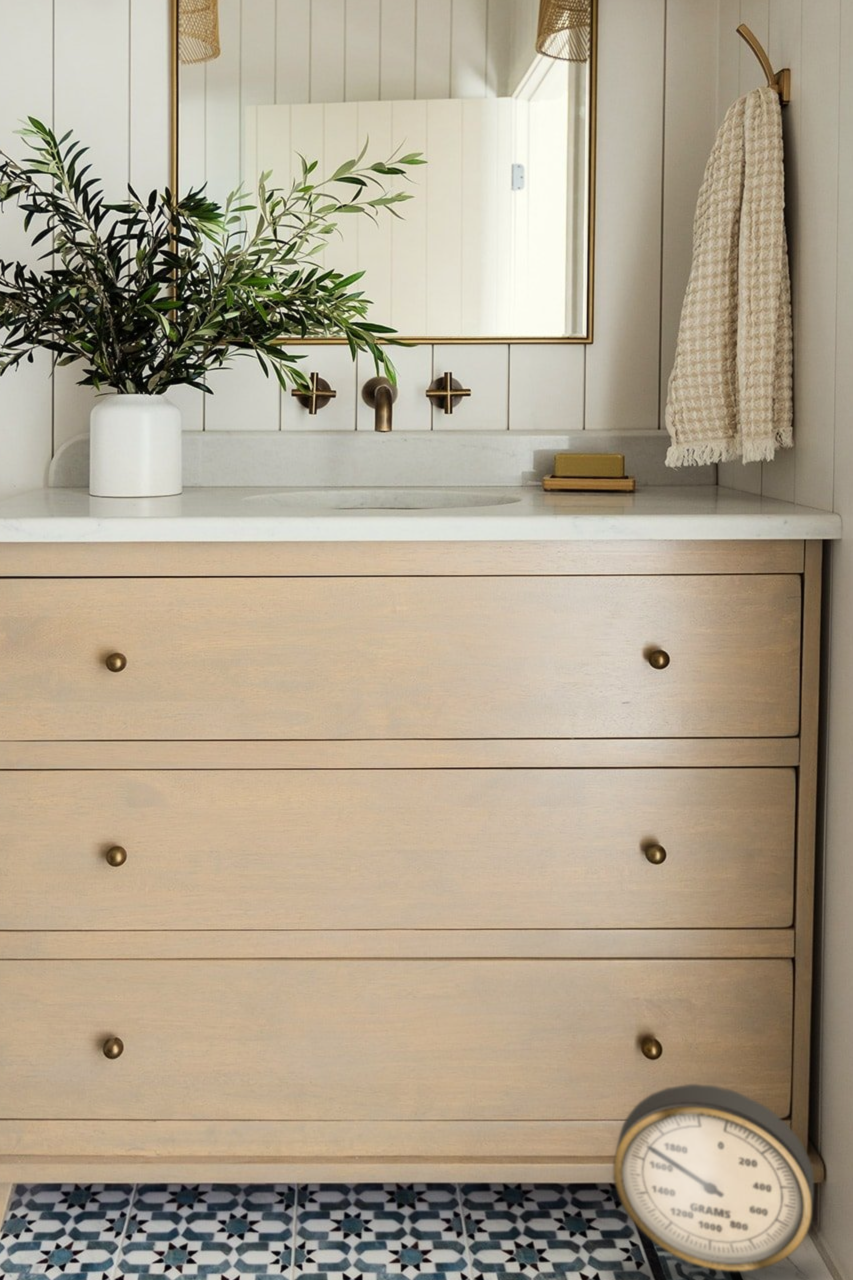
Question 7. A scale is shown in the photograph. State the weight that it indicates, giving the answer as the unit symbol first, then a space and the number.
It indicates g 1700
